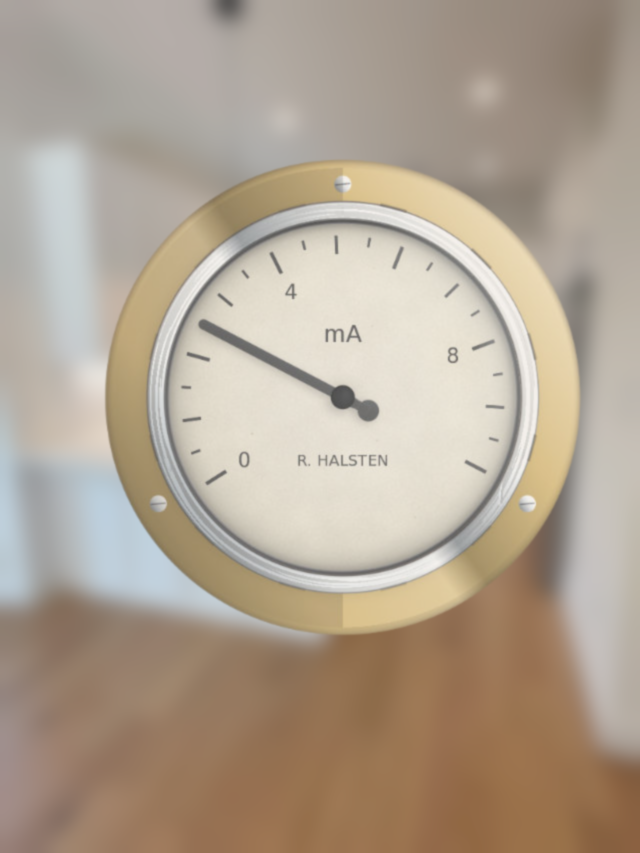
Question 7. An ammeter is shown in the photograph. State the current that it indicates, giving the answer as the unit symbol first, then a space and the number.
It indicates mA 2.5
